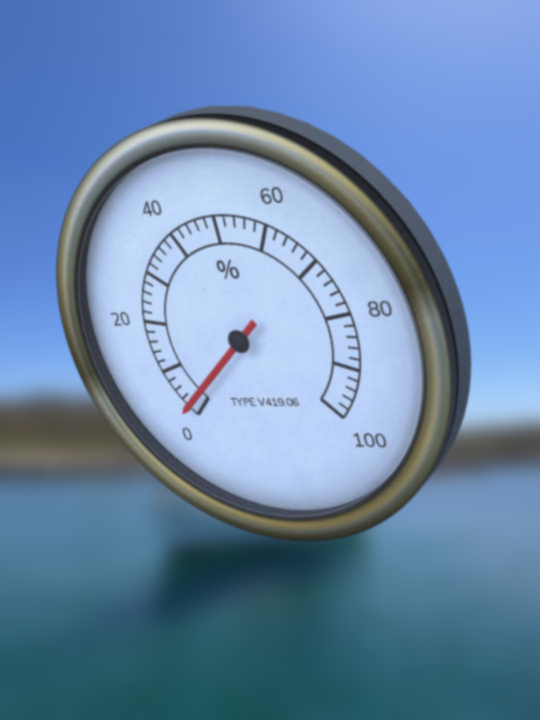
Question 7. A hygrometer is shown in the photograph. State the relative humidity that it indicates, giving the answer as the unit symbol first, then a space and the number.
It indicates % 2
